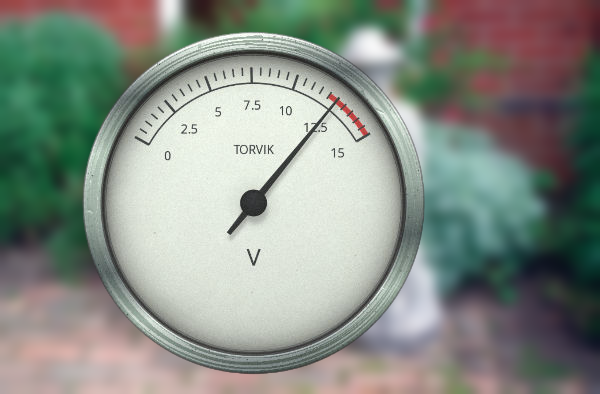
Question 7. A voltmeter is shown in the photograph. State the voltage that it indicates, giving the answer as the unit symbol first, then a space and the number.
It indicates V 12.5
